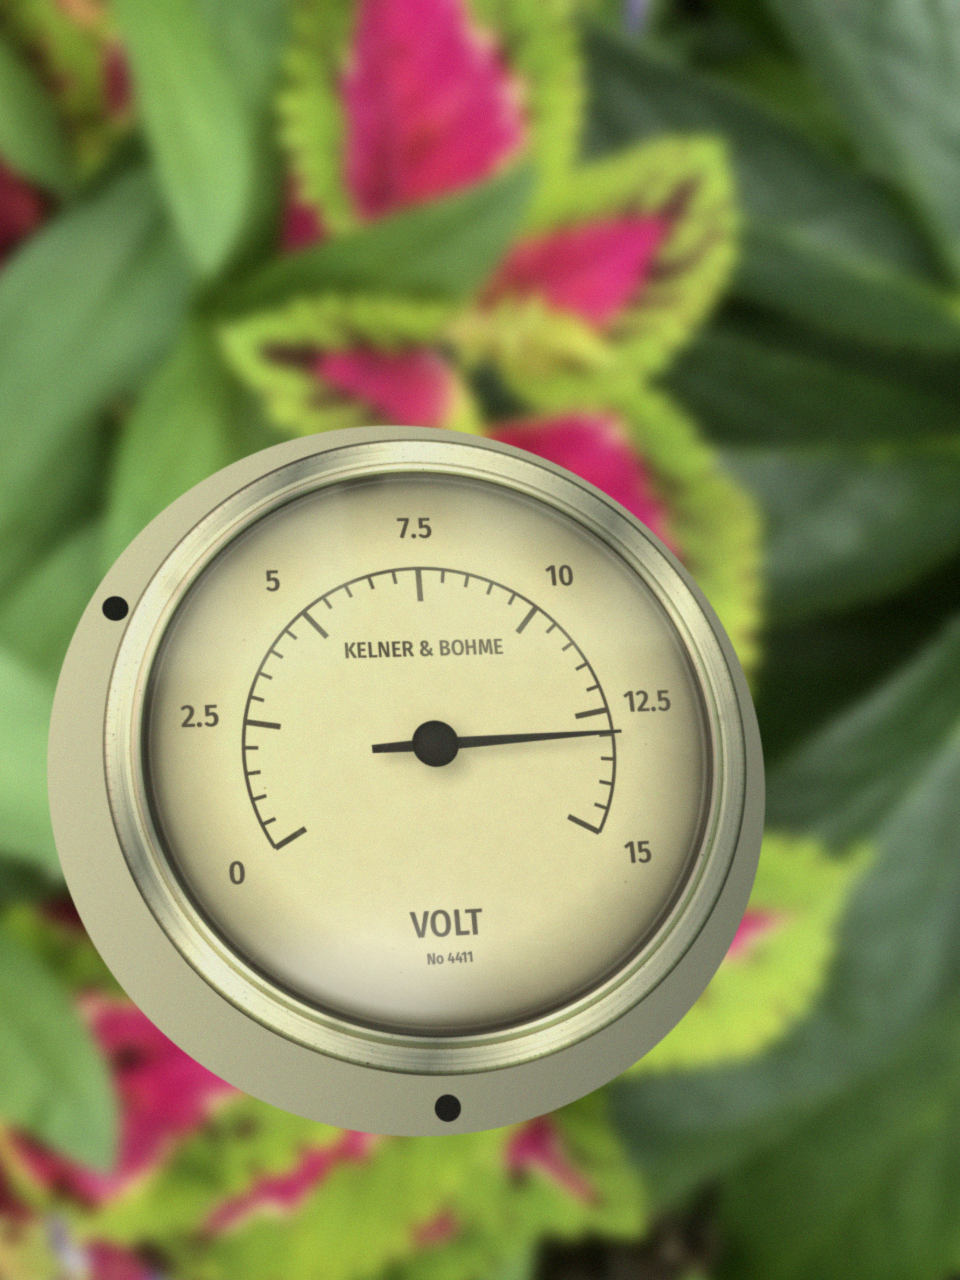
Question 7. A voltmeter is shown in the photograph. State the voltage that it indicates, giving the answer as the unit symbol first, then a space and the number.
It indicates V 13
